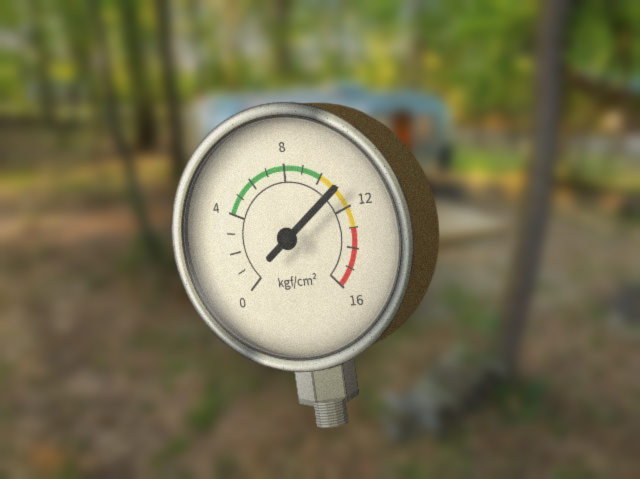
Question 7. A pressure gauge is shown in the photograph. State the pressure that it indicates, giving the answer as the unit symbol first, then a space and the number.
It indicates kg/cm² 11
